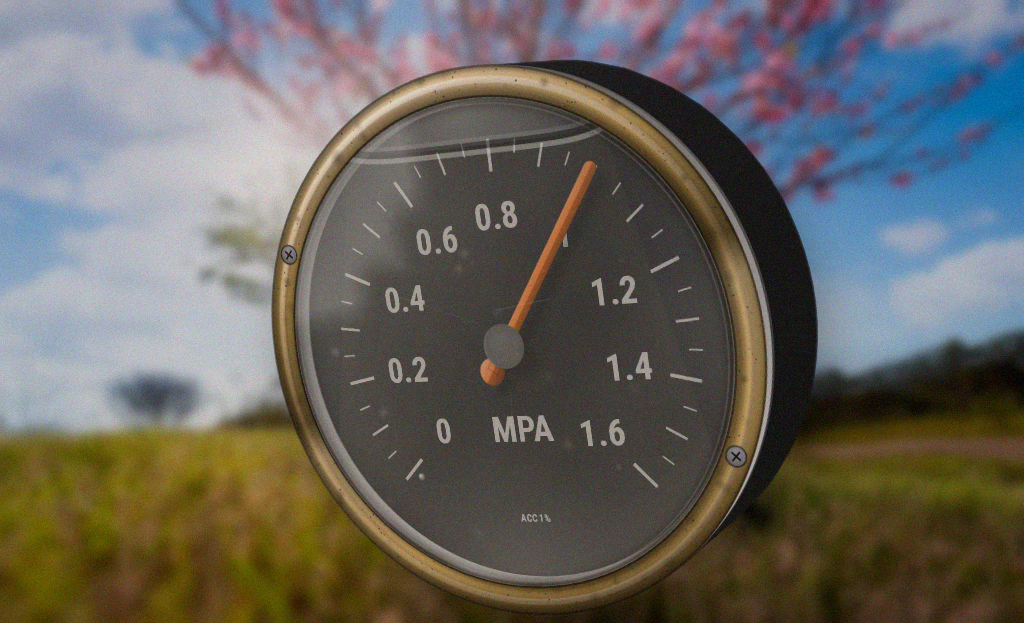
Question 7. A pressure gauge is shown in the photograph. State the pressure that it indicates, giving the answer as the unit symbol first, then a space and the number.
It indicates MPa 1
